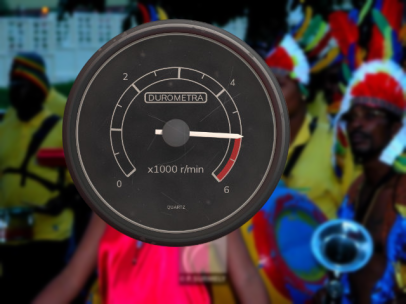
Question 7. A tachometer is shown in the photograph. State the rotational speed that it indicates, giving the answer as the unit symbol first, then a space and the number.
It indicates rpm 5000
